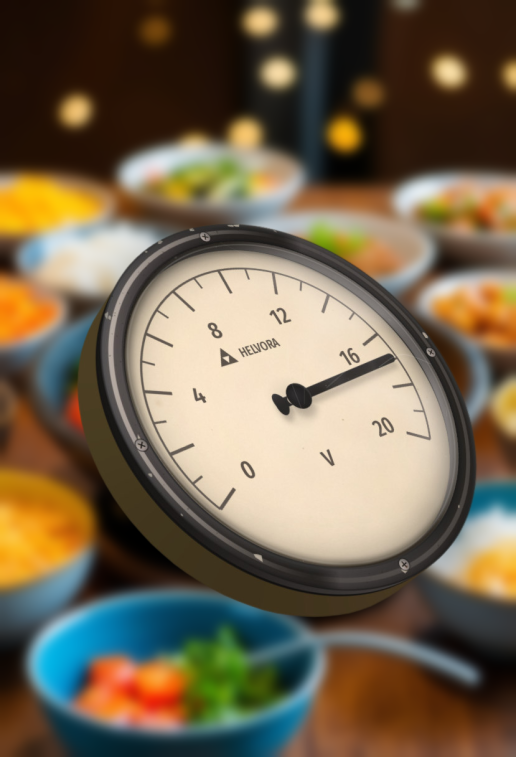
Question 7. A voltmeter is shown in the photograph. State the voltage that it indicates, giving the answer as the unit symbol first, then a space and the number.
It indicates V 17
